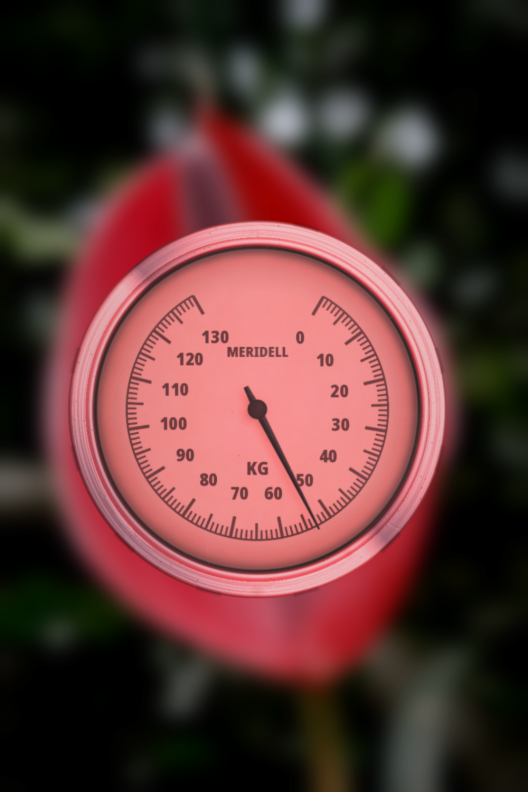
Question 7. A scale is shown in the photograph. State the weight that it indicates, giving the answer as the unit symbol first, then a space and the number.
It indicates kg 53
